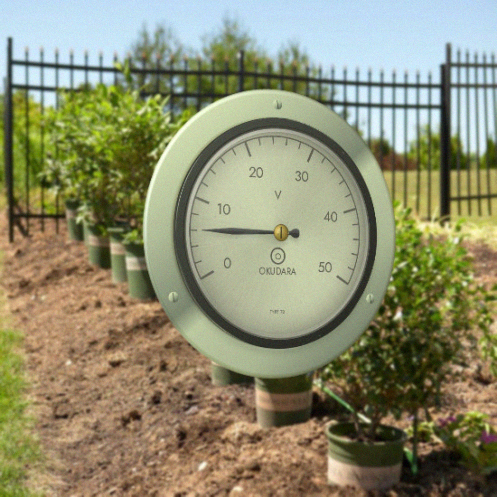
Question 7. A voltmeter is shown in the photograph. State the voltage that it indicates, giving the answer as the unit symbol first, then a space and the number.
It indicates V 6
